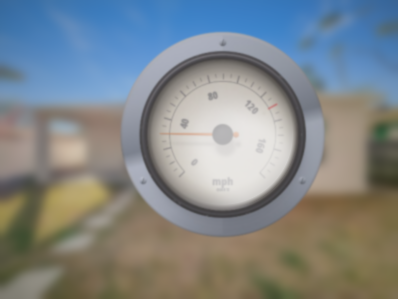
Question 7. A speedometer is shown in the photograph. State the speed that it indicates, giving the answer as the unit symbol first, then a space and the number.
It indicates mph 30
